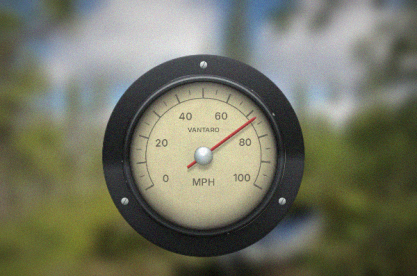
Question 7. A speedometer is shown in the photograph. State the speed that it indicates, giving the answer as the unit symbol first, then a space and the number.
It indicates mph 72.5
